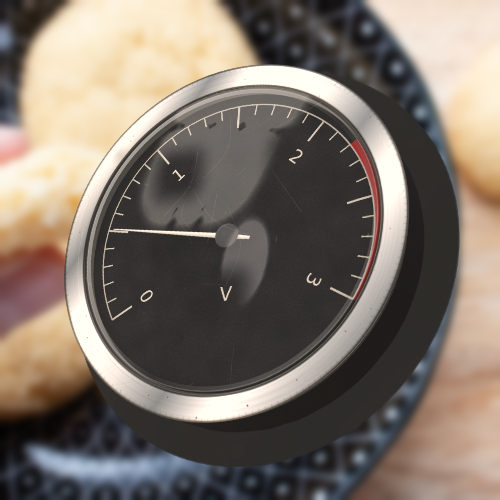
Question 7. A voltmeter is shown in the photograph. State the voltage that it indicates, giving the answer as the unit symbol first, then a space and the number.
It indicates V 0.5
